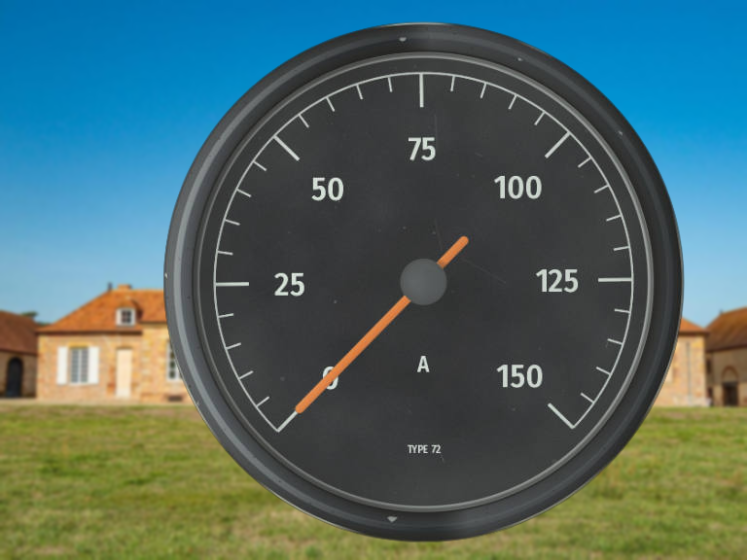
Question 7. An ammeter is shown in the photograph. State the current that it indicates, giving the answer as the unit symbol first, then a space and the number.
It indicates A 0
